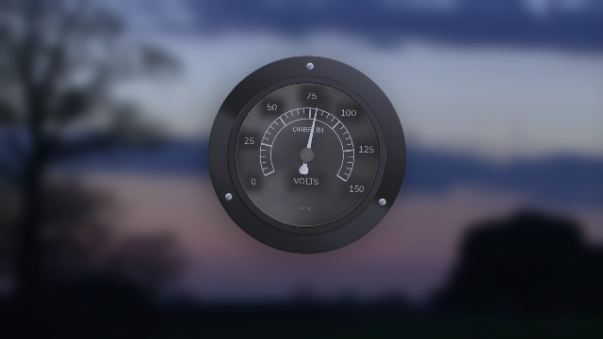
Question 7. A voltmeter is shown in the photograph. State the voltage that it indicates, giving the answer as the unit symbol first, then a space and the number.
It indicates V 80
